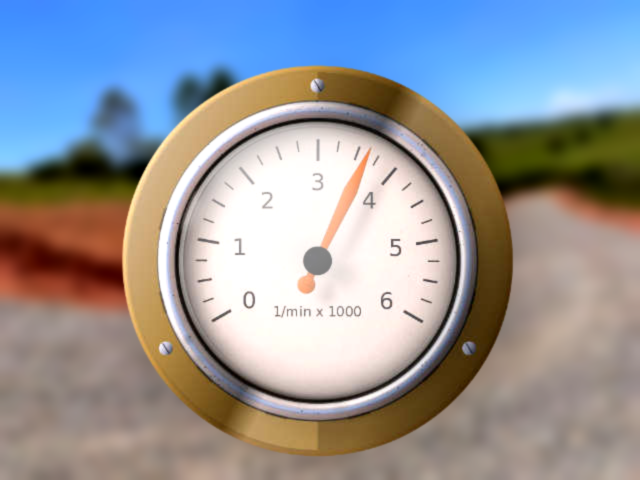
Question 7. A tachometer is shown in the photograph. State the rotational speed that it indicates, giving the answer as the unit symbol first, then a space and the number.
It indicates rpm 3625
